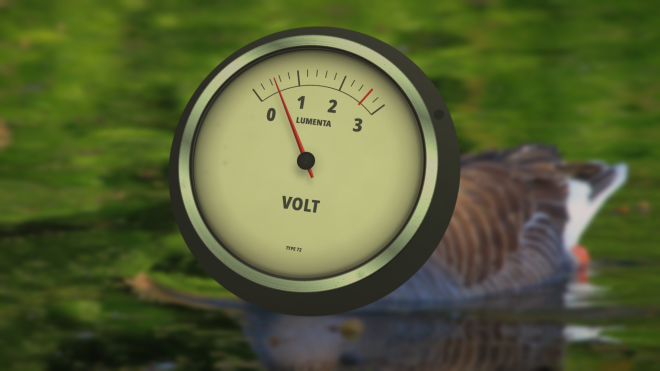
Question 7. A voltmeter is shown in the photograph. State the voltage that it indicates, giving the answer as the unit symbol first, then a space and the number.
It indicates V 0.5
